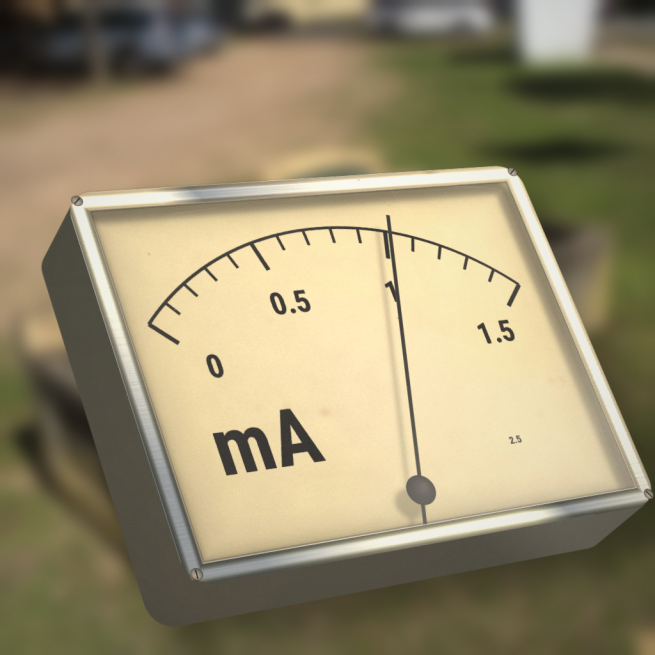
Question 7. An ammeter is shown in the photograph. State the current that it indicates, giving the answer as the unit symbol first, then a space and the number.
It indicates mA 1
